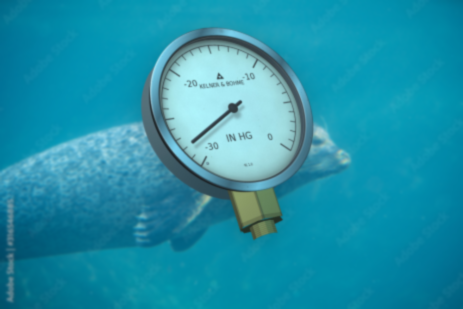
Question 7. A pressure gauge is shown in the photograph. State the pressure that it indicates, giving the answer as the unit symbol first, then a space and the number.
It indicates inHg -28
